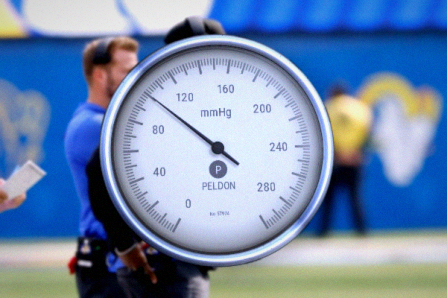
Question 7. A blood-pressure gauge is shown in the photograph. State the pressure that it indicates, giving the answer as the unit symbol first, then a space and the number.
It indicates mmHg 100
